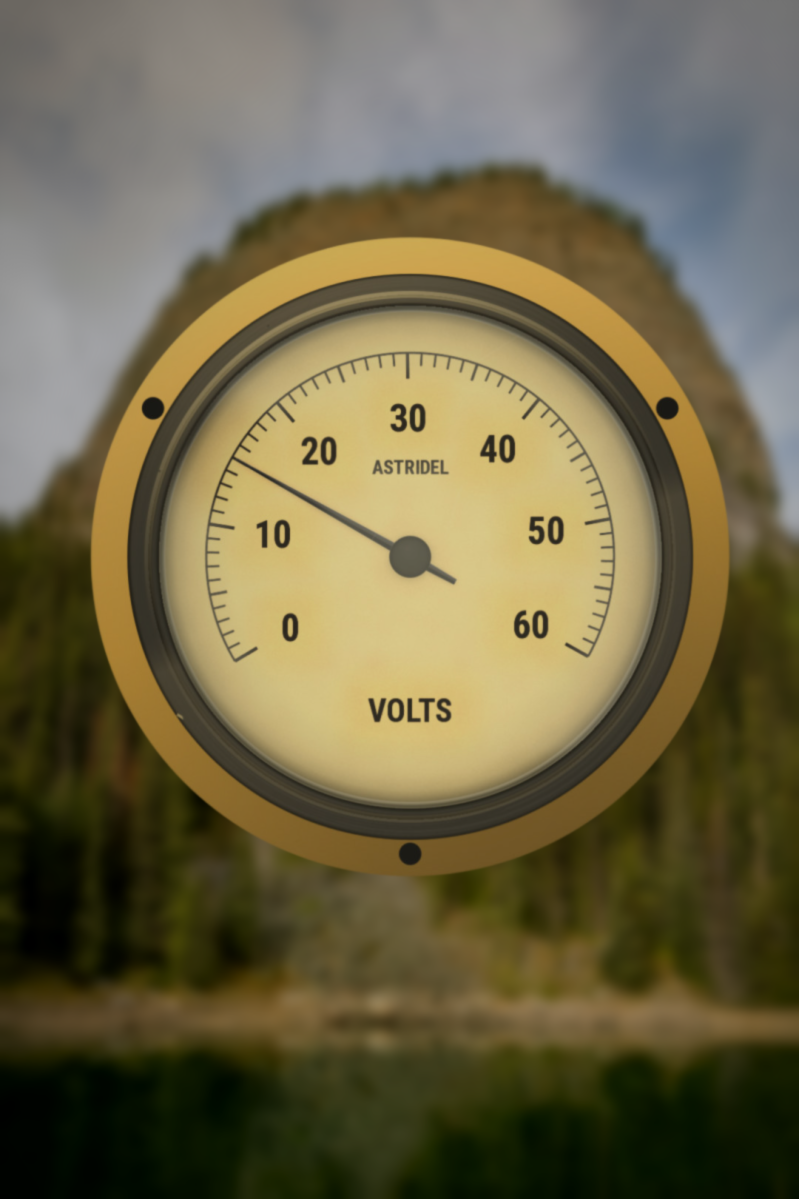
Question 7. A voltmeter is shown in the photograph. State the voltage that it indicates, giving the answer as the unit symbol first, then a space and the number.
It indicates V 15
